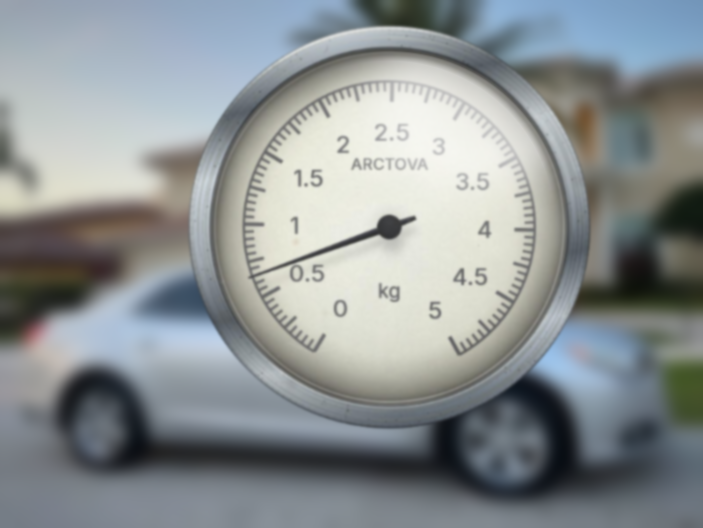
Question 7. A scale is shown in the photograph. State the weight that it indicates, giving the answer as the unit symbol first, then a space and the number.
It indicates kg 0.65
